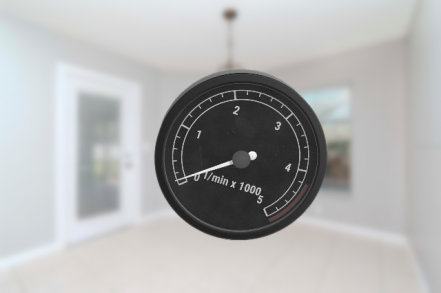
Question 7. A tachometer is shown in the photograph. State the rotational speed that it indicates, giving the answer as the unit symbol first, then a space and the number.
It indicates rpm 100
